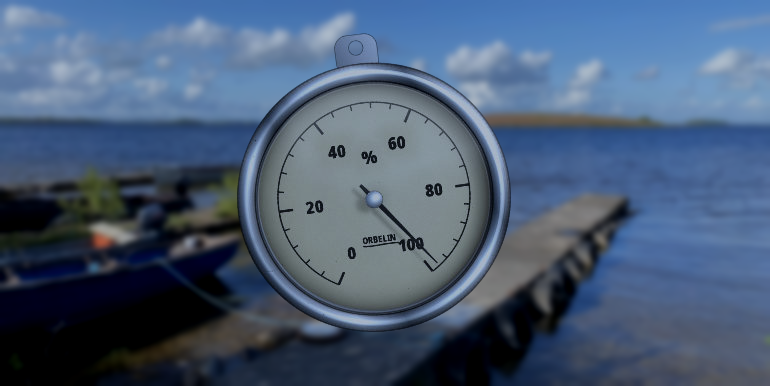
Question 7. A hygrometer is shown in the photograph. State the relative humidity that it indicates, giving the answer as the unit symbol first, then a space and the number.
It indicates % 98
